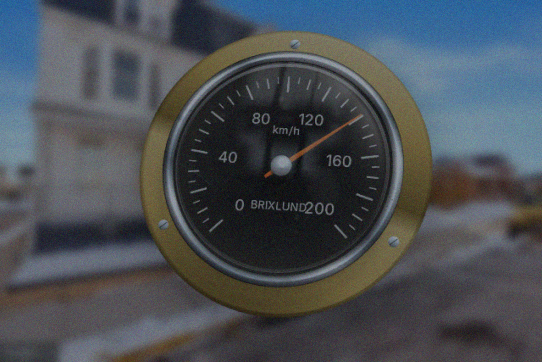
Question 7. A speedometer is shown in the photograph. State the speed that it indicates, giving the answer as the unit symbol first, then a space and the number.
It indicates km/h 140
